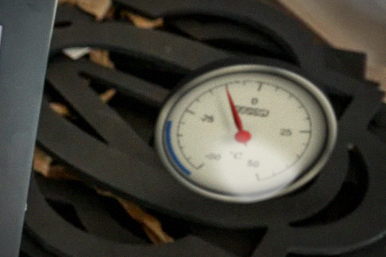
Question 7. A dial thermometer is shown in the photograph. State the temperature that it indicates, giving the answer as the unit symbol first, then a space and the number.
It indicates °C -10
